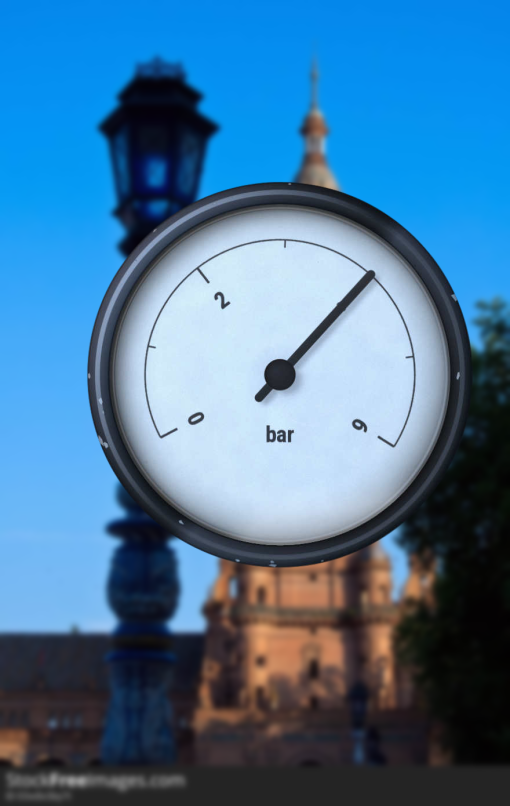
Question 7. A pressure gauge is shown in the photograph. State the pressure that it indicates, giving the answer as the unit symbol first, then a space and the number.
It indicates bar 4
